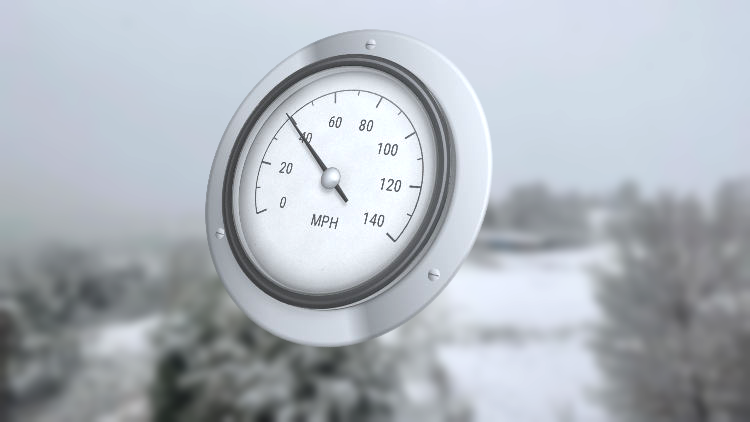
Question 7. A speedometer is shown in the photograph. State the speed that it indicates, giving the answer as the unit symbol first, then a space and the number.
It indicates mph 40
